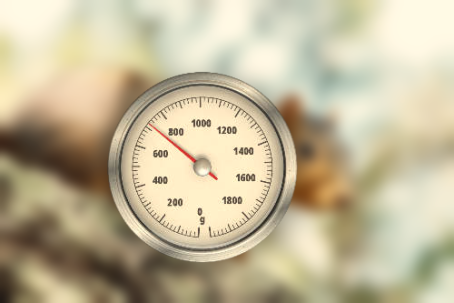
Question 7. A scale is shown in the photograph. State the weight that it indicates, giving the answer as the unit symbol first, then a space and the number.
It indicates g 720
